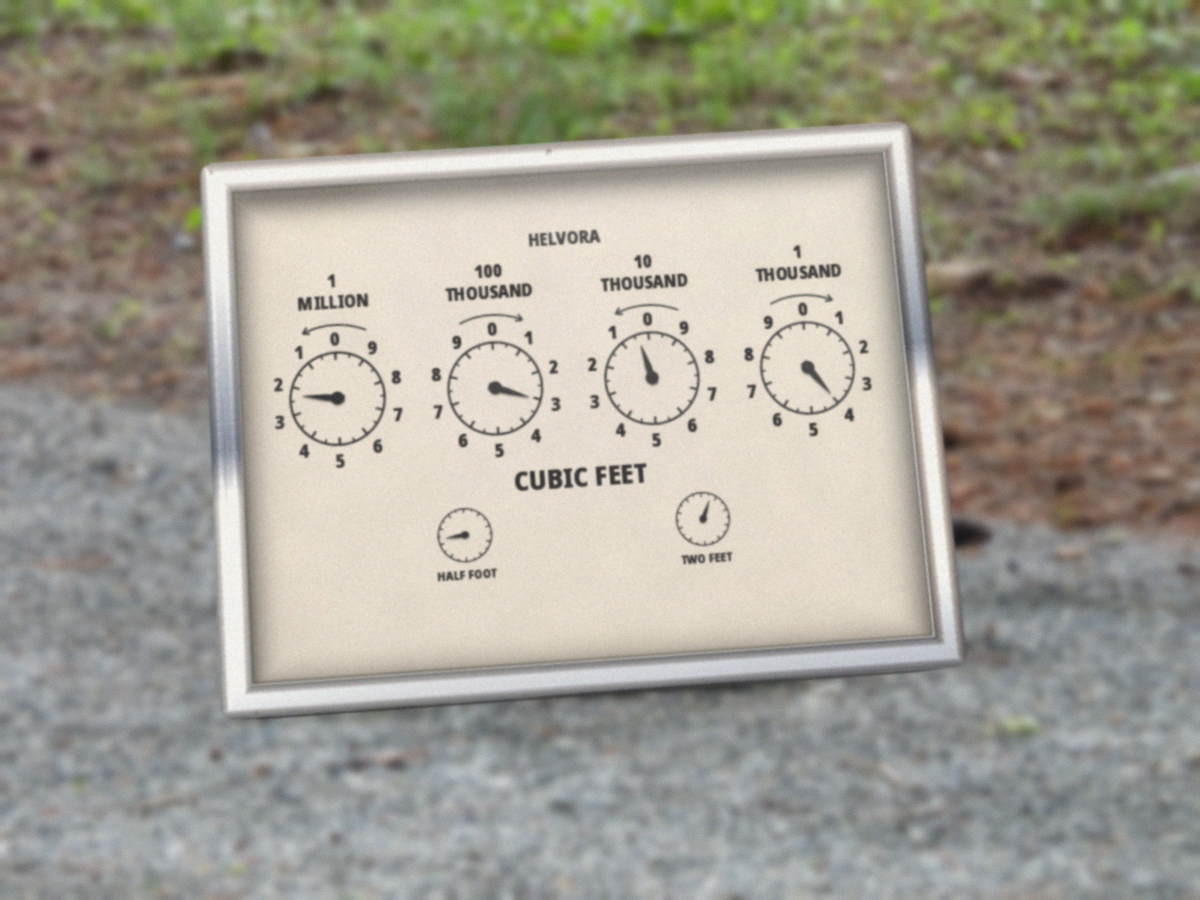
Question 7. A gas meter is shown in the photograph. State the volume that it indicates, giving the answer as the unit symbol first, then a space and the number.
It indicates ft³ 230400
